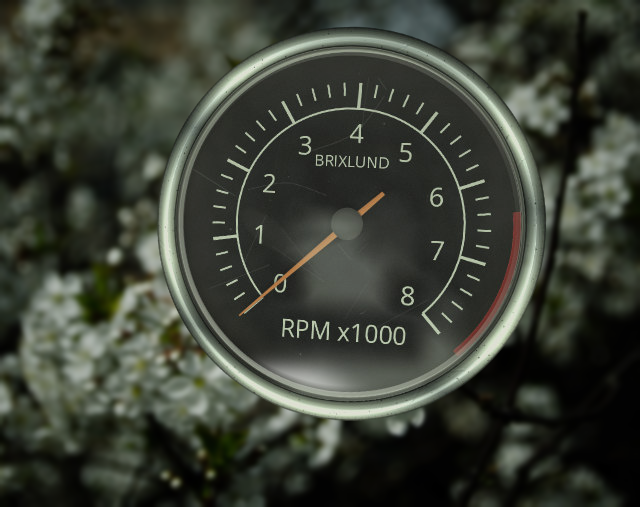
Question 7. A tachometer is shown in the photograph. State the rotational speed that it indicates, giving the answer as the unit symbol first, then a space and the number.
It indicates rpm 0
